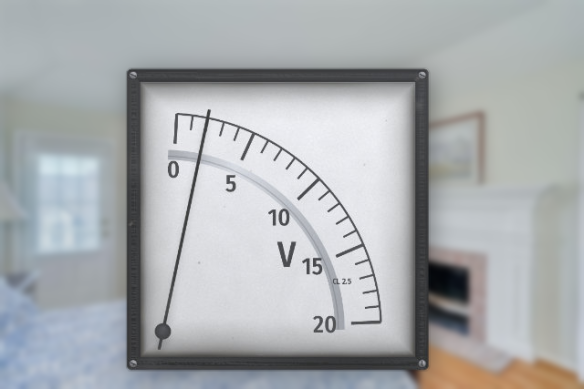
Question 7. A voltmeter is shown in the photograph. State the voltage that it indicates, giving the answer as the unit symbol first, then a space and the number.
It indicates V 2
